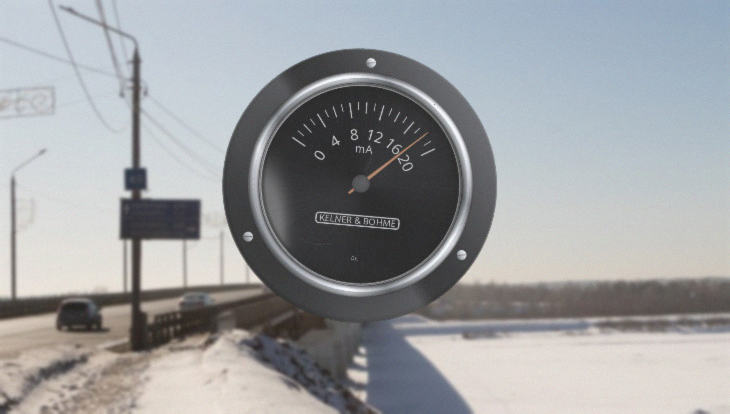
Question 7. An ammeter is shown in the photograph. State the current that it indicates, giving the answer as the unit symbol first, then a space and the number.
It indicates mA 18
